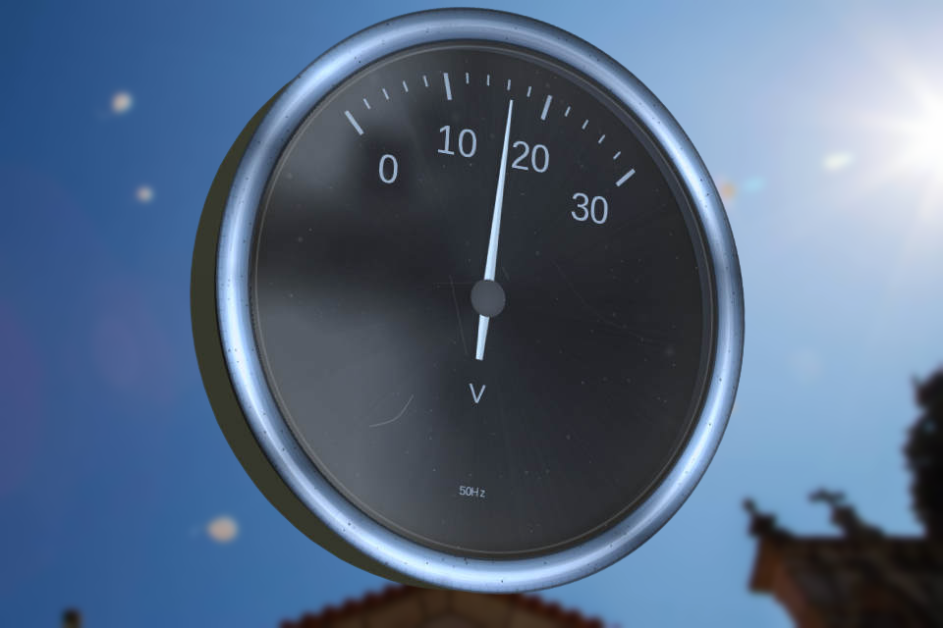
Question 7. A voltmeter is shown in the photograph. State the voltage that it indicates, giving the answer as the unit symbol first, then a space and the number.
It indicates V 16
